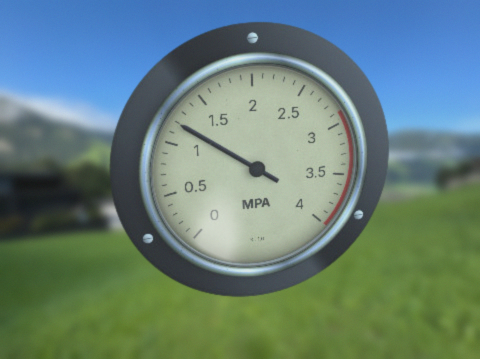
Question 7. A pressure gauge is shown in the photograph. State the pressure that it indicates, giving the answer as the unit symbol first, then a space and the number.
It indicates MPa 1.2
